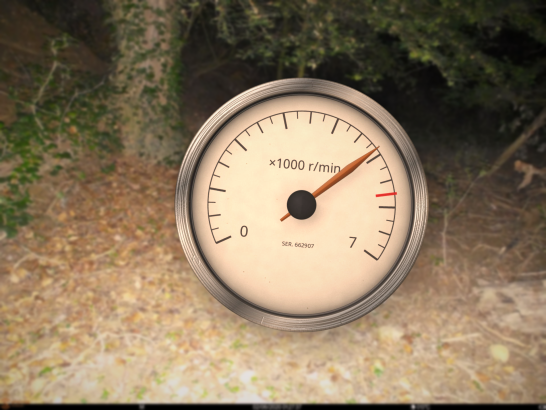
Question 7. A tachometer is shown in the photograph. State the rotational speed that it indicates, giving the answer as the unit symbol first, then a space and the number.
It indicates rpm 4875
